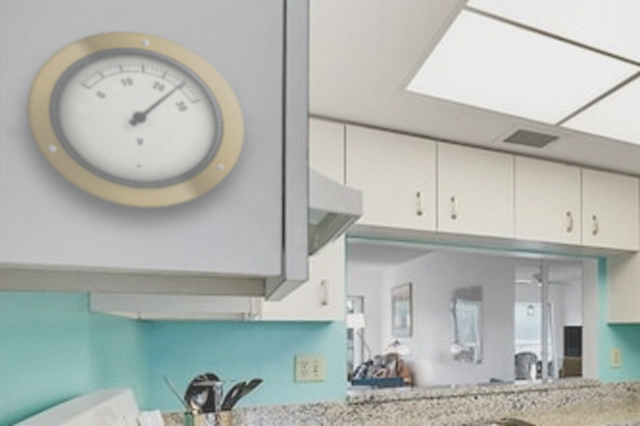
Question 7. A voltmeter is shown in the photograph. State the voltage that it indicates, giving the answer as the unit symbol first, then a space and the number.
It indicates V 25
